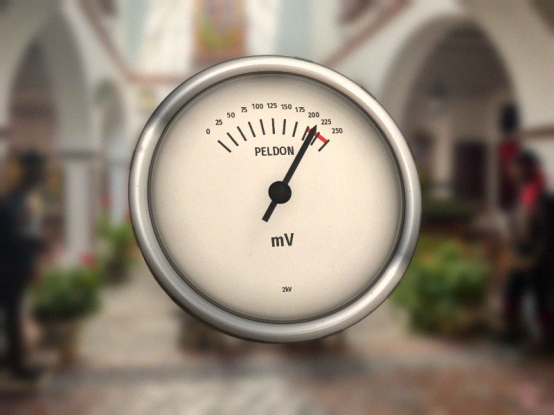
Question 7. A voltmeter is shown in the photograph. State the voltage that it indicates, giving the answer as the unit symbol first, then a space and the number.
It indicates mV 212.5
